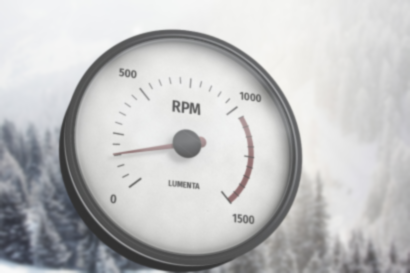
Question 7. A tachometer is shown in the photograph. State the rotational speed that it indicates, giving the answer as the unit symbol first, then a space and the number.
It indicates rpm 150
